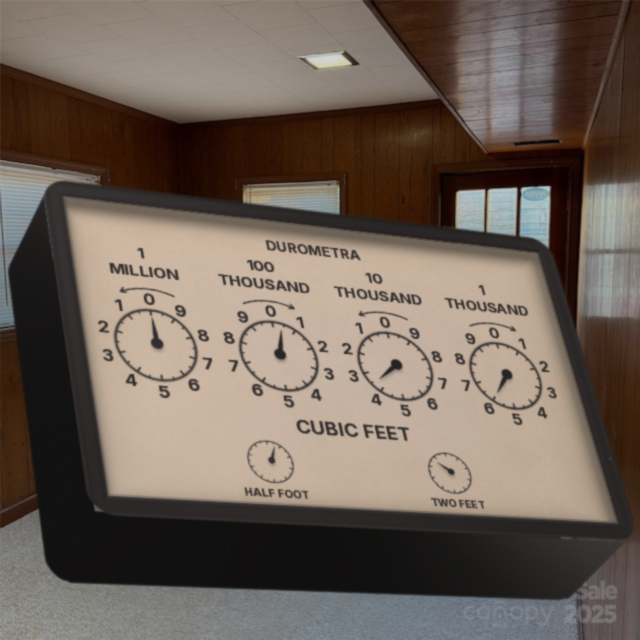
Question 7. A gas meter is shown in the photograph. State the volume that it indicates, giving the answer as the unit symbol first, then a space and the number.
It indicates ft³ 3600
